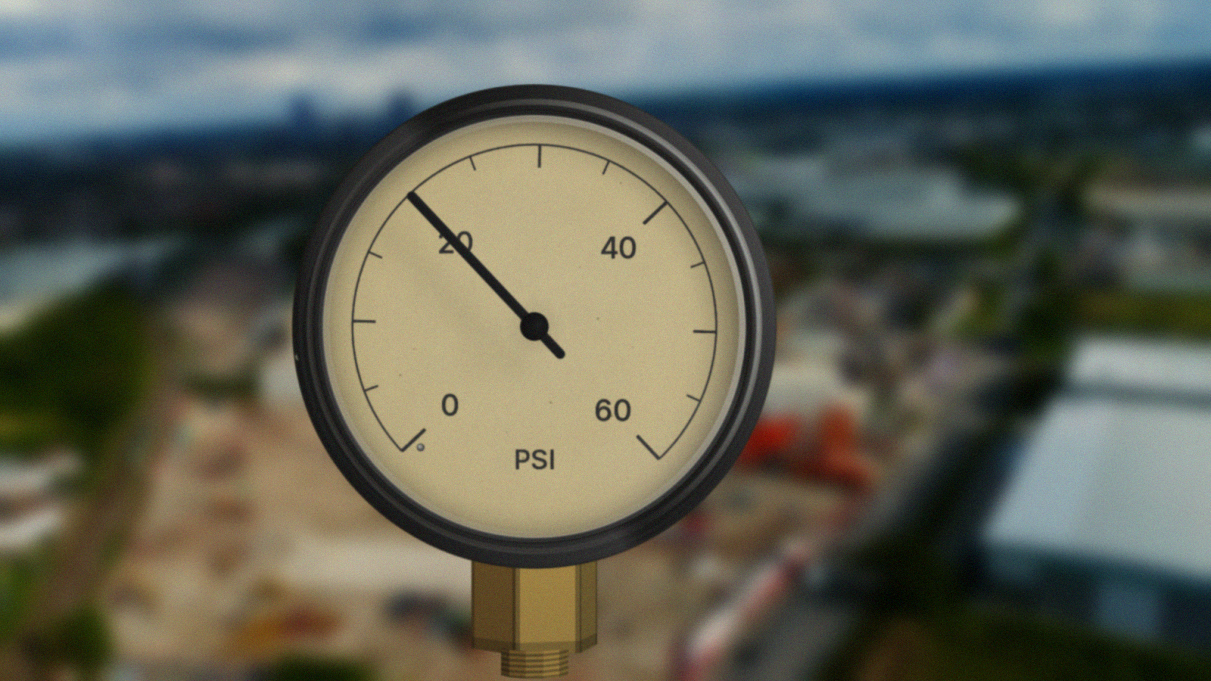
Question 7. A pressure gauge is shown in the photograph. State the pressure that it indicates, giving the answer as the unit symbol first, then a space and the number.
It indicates psi 20
